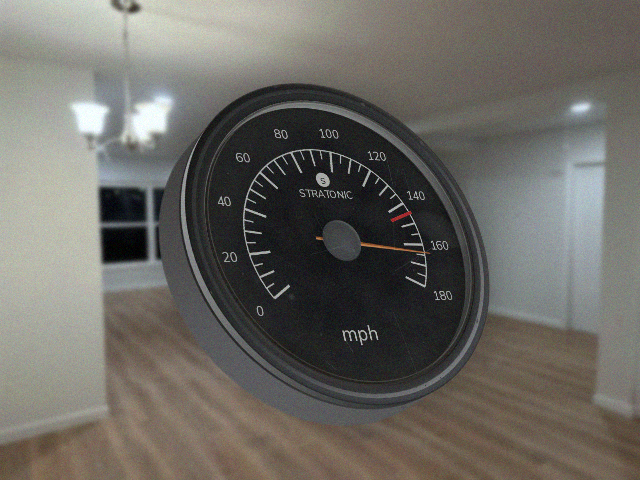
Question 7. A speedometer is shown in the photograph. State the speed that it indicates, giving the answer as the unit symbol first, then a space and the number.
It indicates mph 165
